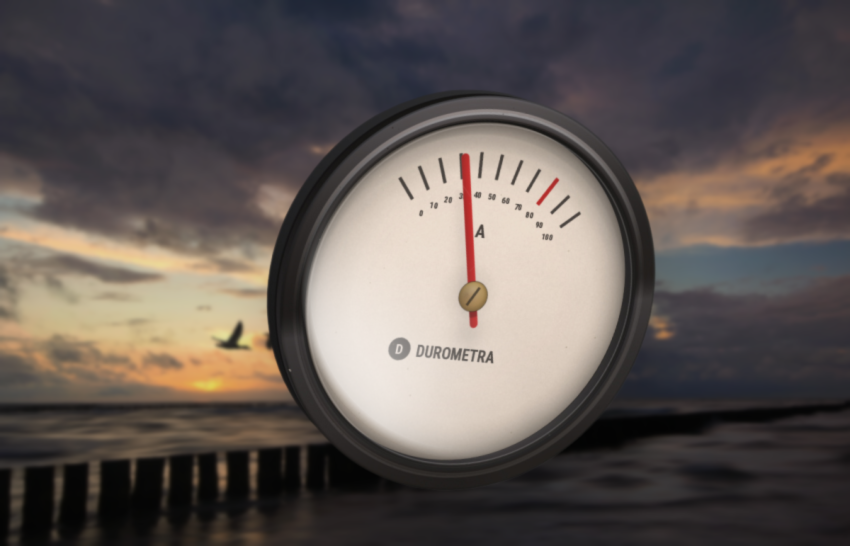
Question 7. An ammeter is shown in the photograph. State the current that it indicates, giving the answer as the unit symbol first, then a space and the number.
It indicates A 30
